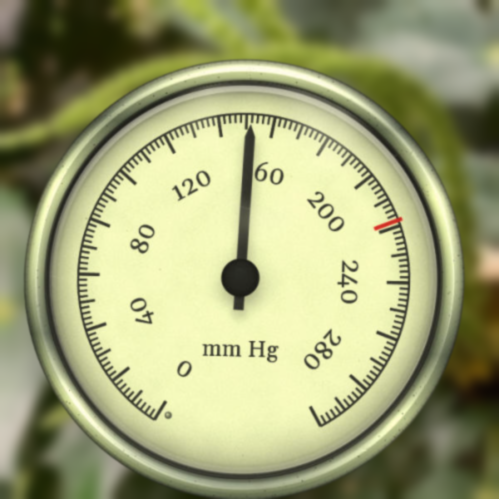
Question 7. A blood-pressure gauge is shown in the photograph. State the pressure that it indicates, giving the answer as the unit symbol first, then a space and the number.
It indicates mmHg 152
